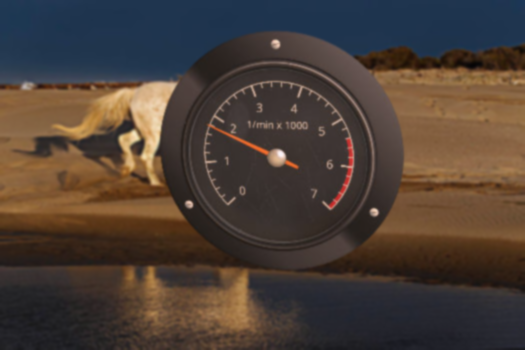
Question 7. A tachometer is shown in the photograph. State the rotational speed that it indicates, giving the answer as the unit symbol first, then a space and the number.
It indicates rpm 1800
